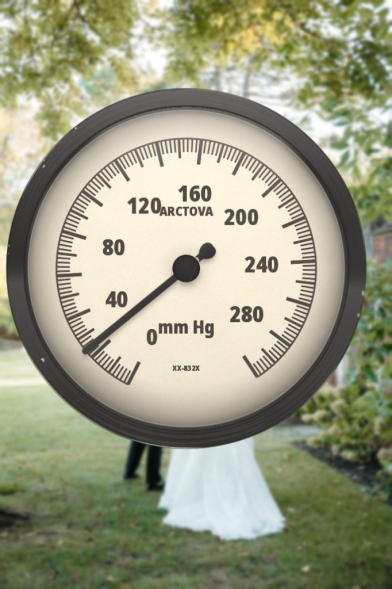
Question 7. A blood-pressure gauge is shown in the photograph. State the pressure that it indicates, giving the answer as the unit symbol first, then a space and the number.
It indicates mmHg 24
